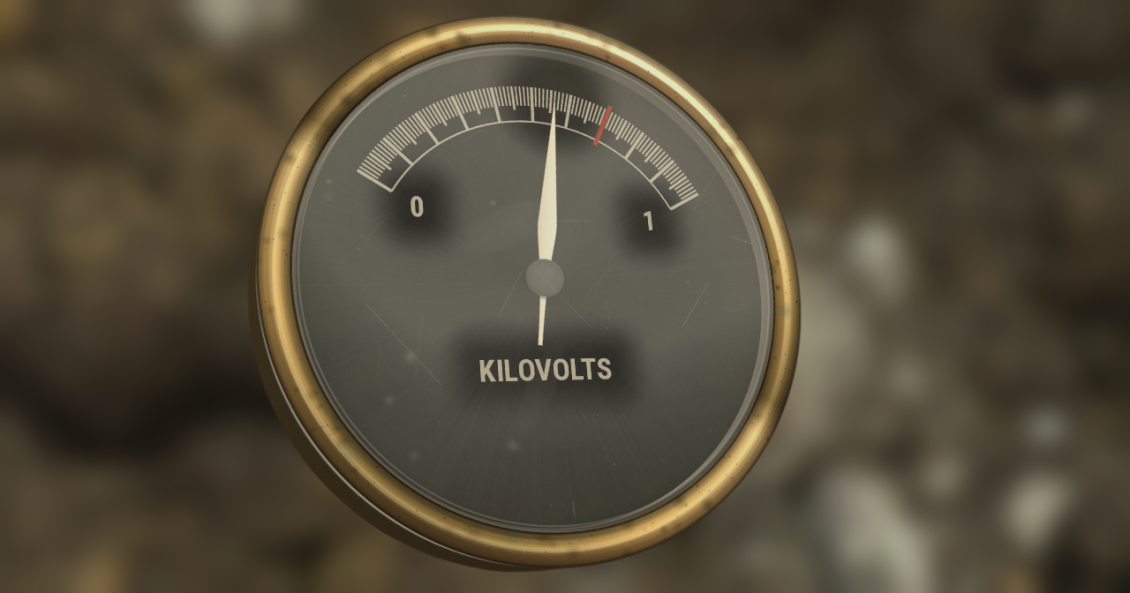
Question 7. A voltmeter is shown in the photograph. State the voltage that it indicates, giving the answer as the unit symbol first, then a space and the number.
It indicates kV 0.55
